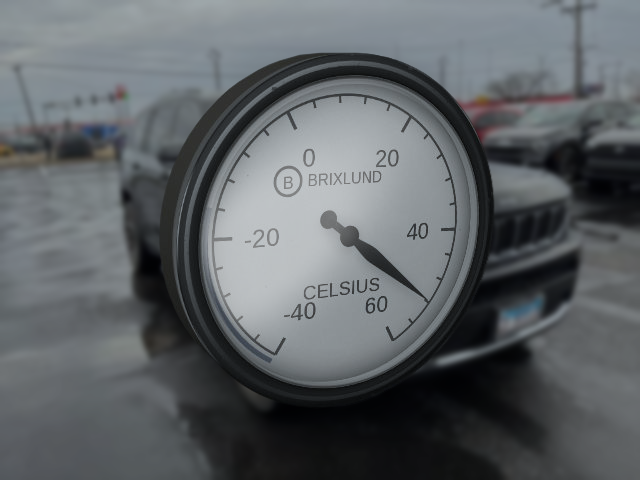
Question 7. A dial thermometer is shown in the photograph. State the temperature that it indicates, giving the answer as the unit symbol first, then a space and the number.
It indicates °C 52
